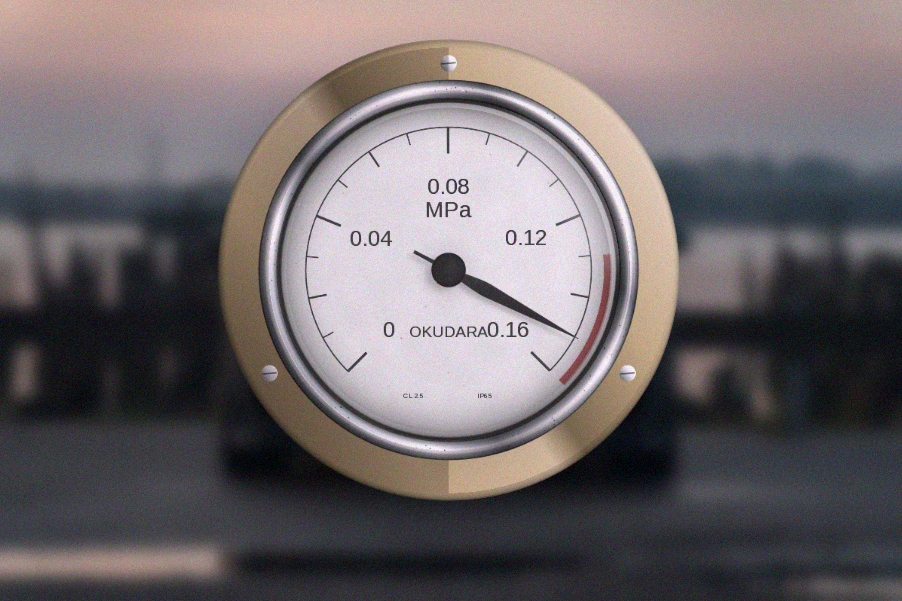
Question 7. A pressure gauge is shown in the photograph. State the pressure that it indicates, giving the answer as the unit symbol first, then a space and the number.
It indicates MPa 0.15
